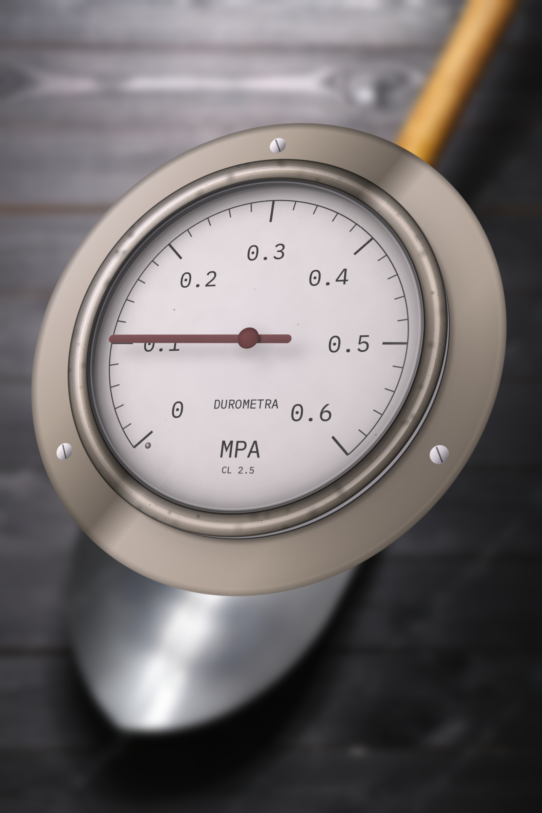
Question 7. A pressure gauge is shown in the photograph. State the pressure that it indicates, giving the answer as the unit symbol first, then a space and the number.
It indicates MPa 0.1
